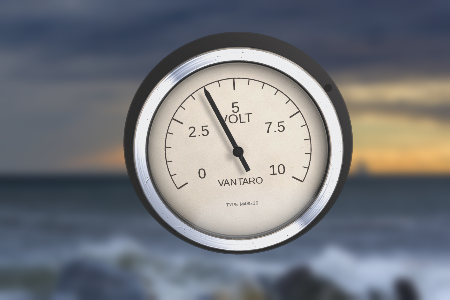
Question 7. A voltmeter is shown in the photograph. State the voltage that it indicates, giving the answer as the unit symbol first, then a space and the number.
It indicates V 4
